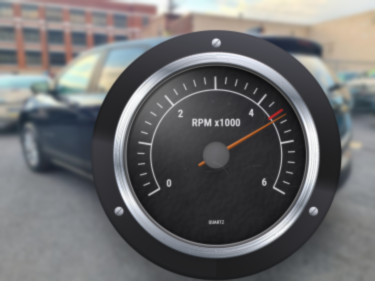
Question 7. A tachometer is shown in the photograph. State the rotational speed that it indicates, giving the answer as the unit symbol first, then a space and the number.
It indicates rpm 4500
